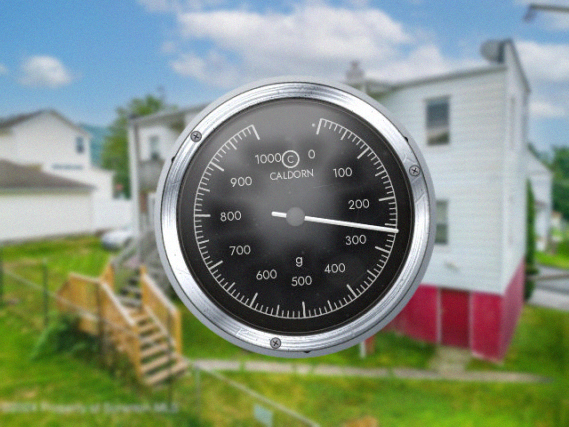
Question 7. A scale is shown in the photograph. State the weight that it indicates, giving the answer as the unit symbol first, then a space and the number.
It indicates g 260
